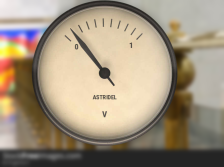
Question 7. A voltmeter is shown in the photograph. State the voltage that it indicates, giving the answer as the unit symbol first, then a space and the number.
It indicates V 0.1
